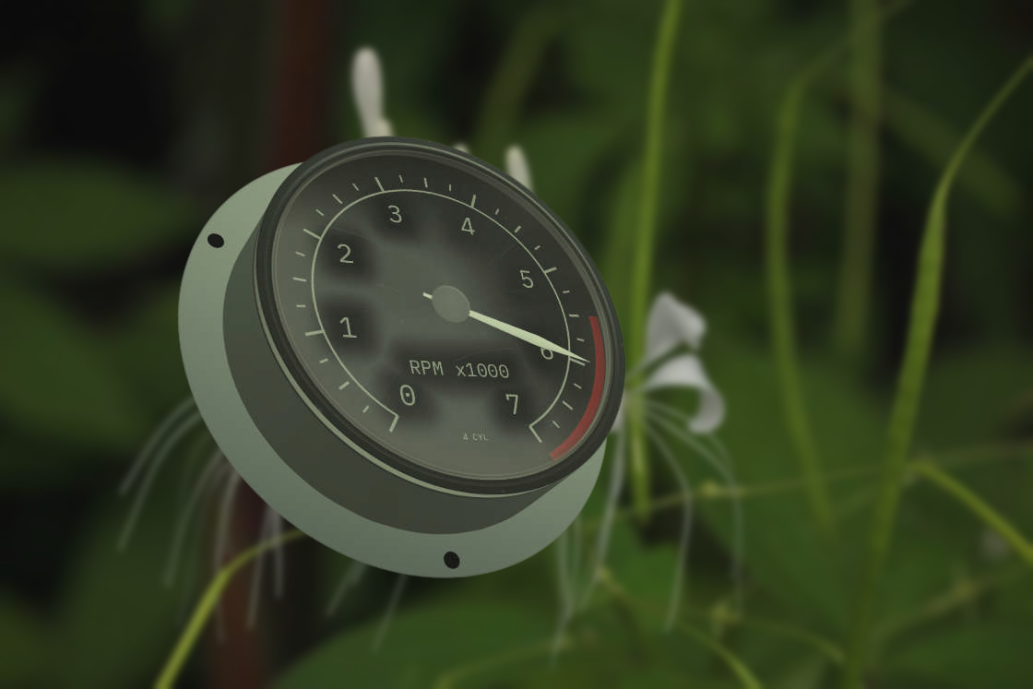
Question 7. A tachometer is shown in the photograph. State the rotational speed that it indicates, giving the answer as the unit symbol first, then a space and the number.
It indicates rpm 6000
